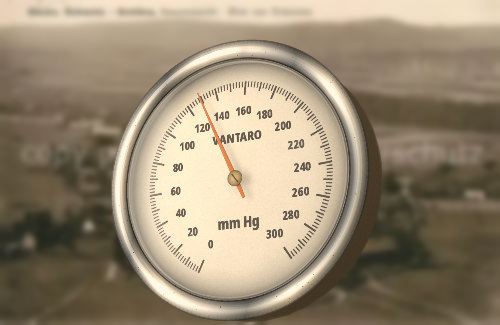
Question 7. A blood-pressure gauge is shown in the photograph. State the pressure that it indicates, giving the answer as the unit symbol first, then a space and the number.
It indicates mmHg 130
